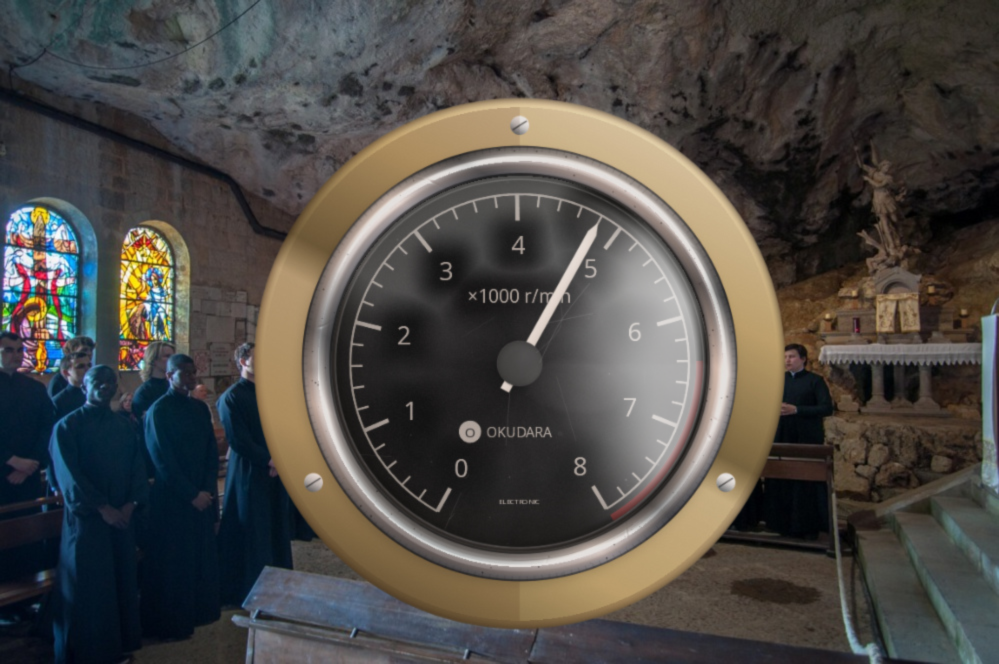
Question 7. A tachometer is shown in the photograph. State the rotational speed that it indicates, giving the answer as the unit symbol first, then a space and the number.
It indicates rpm 4800
